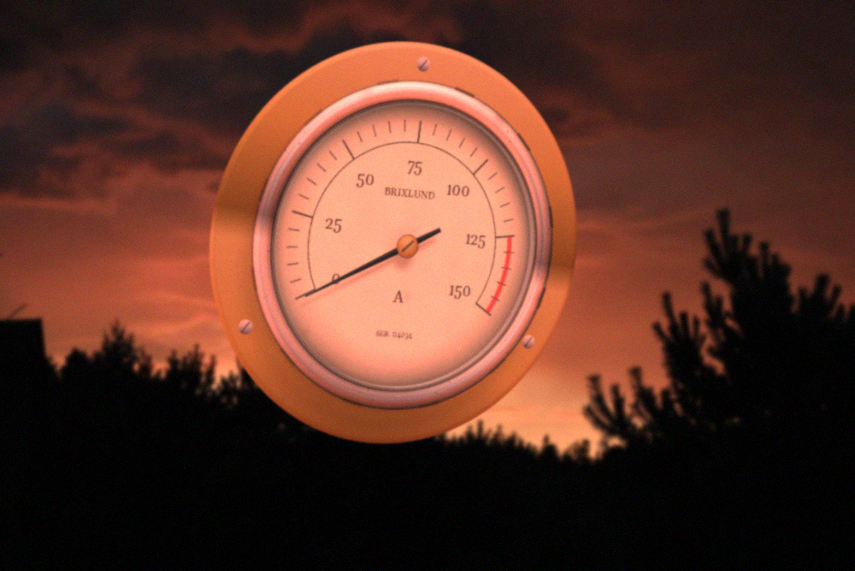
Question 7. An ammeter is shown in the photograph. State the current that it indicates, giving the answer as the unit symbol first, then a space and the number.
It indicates A 0
